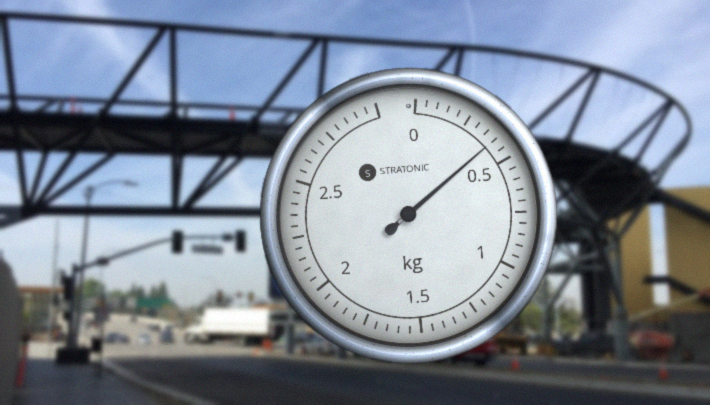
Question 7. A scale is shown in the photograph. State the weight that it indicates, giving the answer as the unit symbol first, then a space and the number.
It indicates kg 0.4
